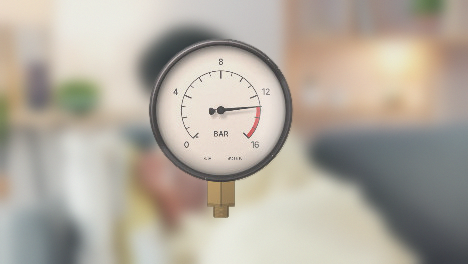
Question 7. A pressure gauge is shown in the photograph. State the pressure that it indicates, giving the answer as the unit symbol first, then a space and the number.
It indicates bar 13
